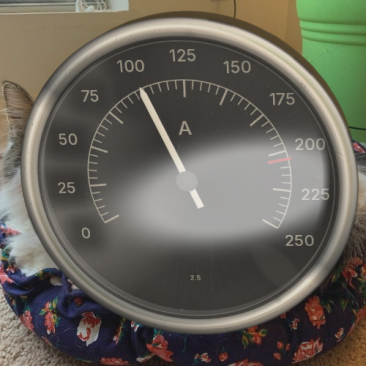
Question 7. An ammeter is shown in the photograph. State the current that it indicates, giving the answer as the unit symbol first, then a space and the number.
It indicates A 100
